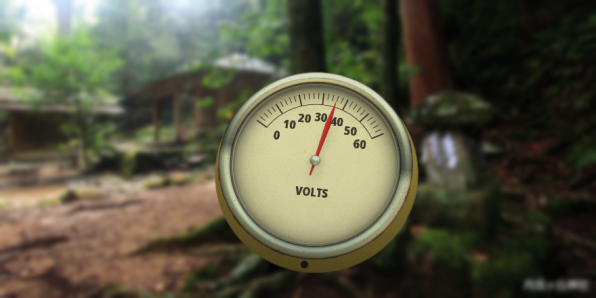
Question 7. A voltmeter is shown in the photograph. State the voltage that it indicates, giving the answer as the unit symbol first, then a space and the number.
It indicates V 36
